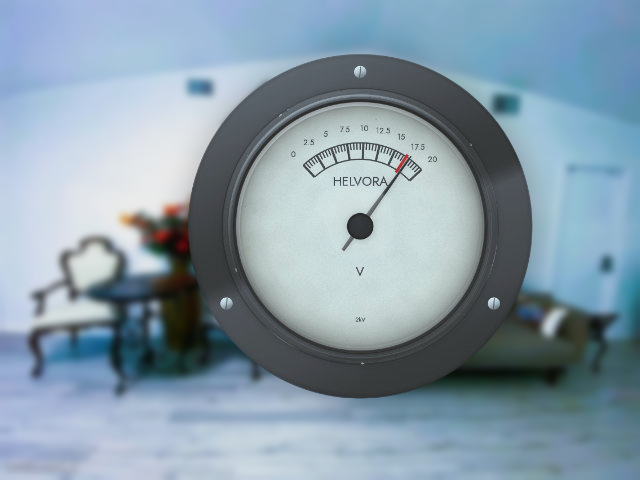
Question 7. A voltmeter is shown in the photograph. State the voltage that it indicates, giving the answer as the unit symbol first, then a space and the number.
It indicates V 17.5
